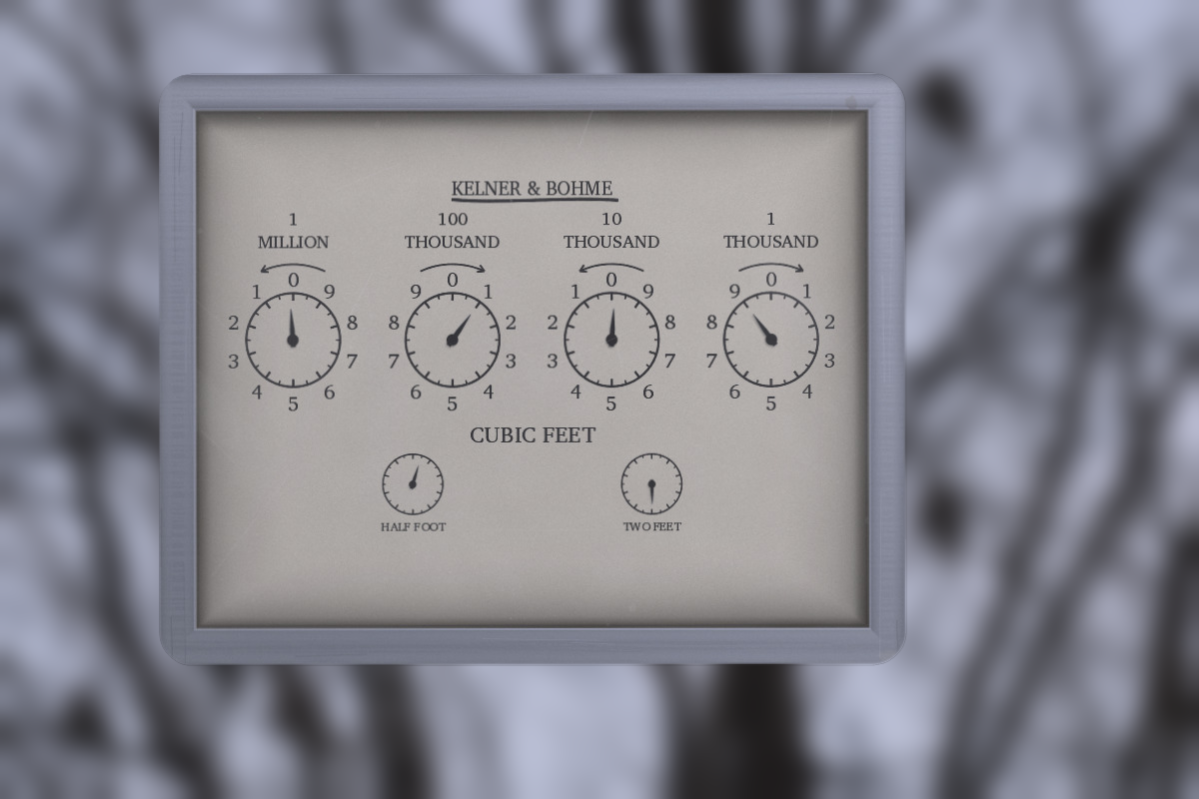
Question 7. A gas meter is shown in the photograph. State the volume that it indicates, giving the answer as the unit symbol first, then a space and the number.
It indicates ft³ 9900
